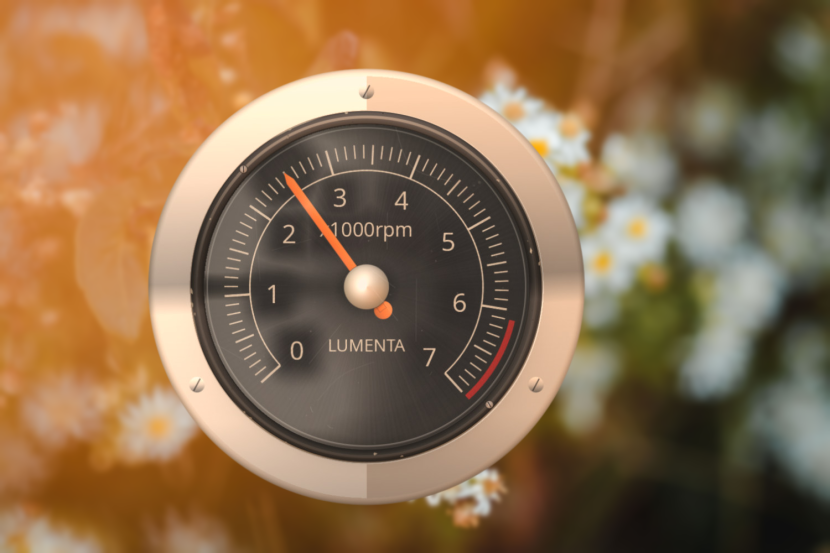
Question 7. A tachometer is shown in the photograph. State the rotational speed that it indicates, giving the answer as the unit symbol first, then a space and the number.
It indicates rpm 2500
